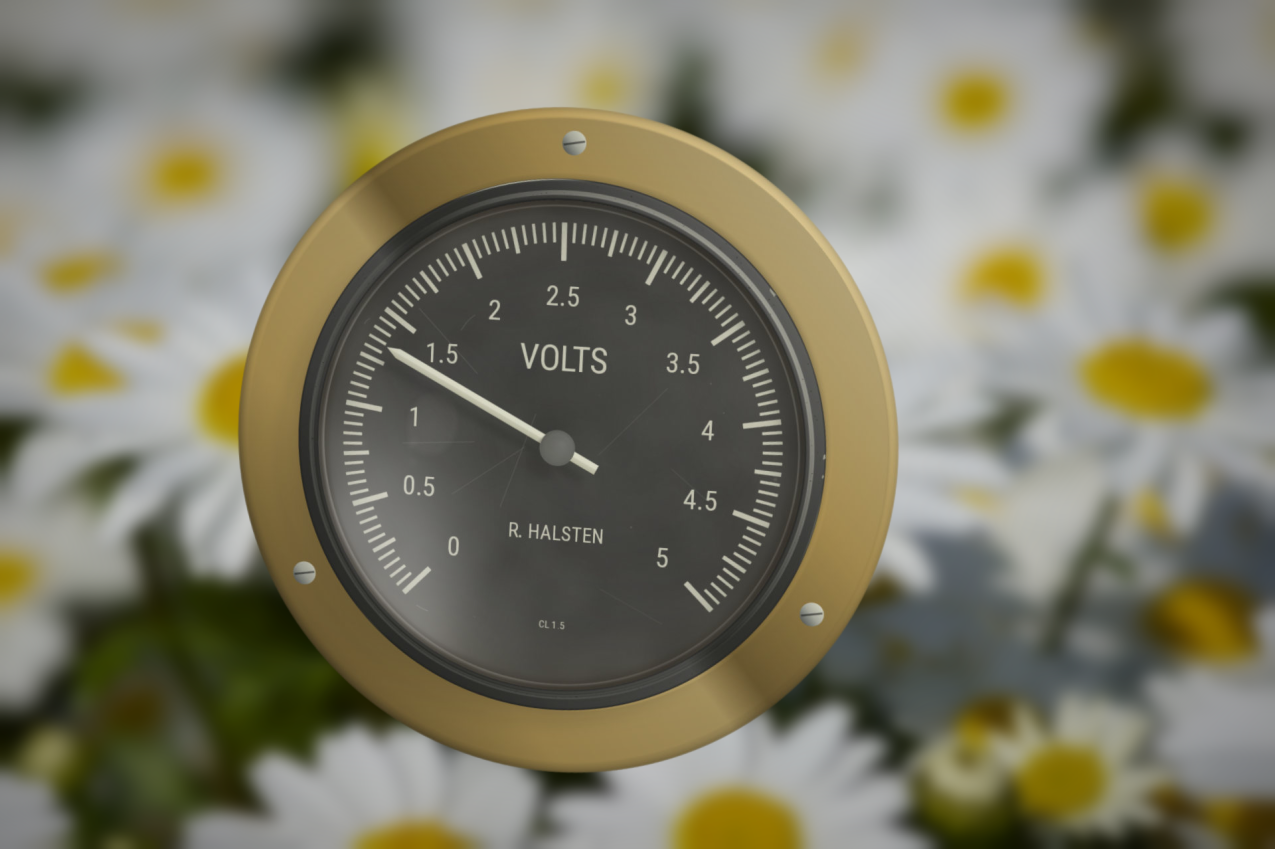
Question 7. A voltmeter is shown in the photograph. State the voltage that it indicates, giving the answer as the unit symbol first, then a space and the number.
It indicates V 1.35
